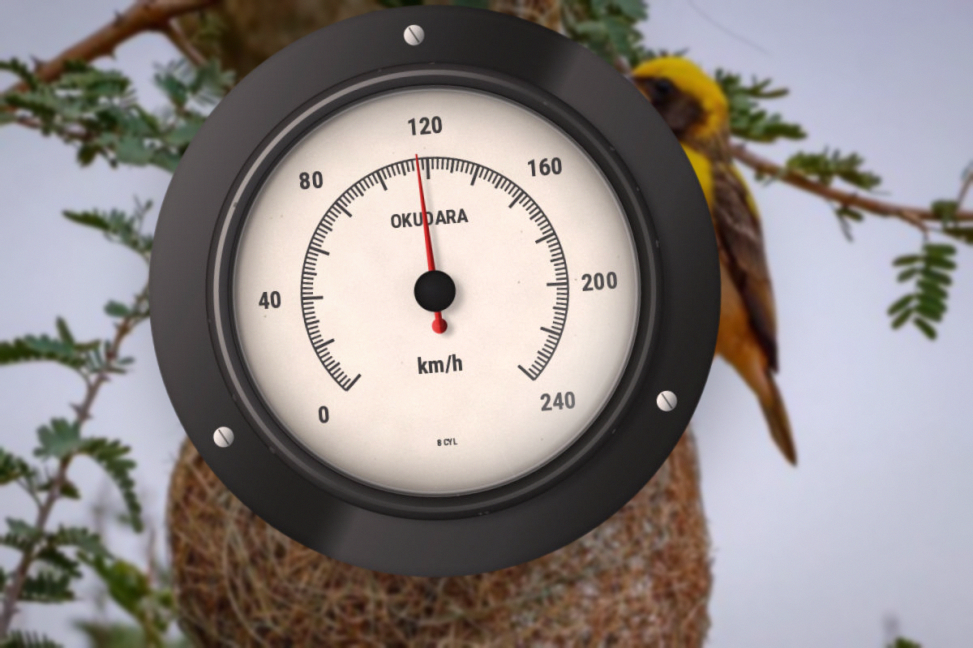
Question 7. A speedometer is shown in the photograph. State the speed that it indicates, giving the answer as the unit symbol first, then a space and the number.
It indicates km/h 116
